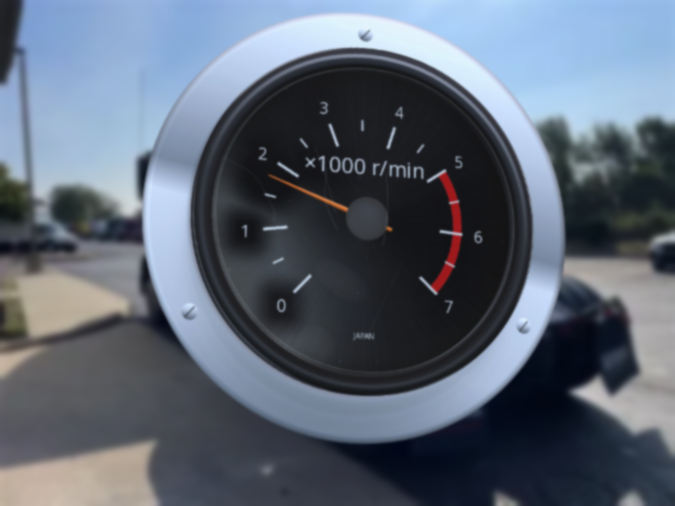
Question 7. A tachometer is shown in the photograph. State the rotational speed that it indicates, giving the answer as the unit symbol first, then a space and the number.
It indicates rpm 1750
